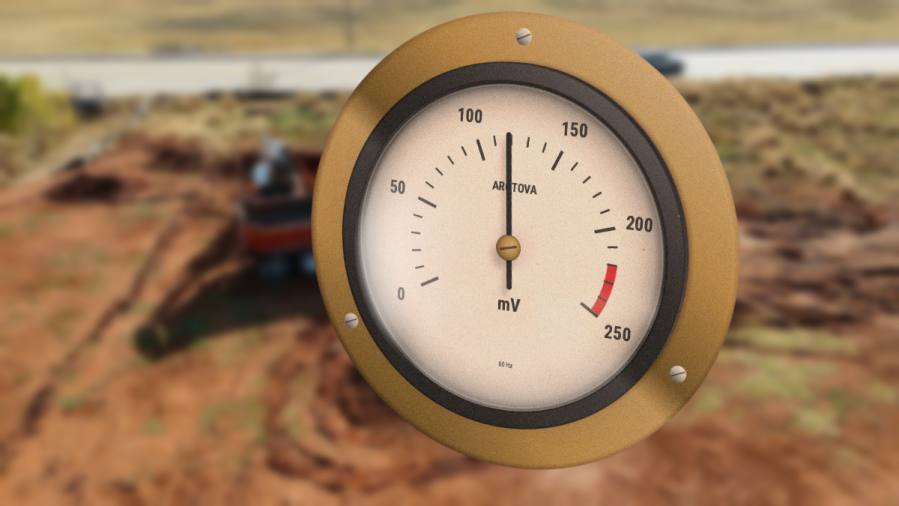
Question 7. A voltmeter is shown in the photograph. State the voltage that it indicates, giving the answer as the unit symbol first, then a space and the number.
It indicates mV 120
